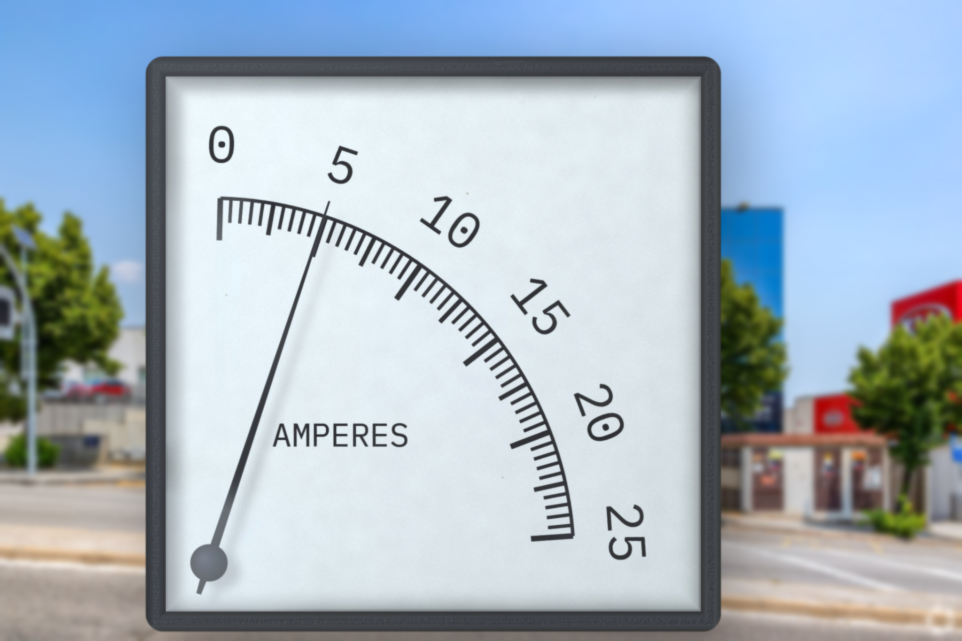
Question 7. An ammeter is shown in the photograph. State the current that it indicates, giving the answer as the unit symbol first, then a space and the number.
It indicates A 5
